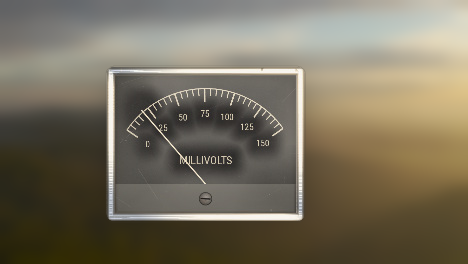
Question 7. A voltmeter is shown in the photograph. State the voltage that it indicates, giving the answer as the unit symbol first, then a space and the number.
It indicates mV 20
